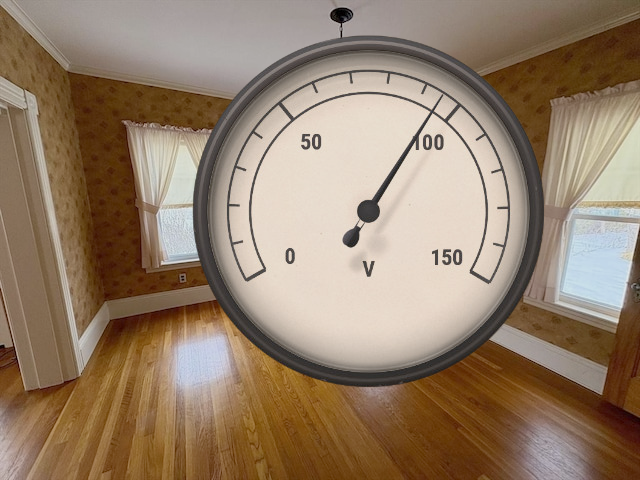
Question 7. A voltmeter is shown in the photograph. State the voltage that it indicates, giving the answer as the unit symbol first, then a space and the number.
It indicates V 95
